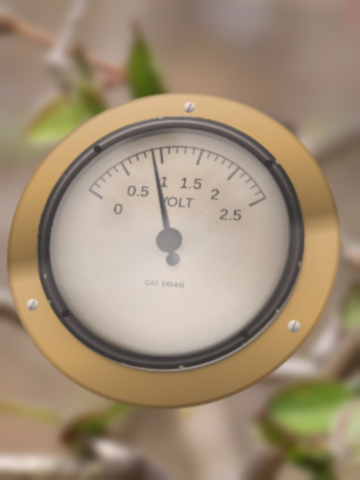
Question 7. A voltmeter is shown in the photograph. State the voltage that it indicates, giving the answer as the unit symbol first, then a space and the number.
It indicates V 0.9
